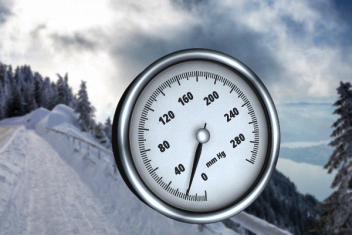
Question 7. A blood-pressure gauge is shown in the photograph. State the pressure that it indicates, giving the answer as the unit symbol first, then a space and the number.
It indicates mmHg 20
